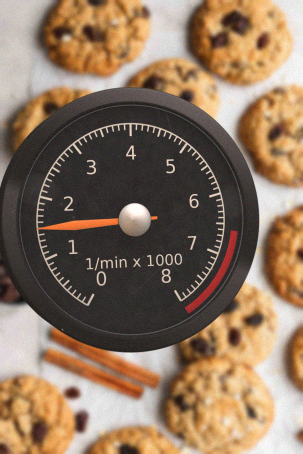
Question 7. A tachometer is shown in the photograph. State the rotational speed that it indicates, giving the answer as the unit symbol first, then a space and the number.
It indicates rpm 1500
